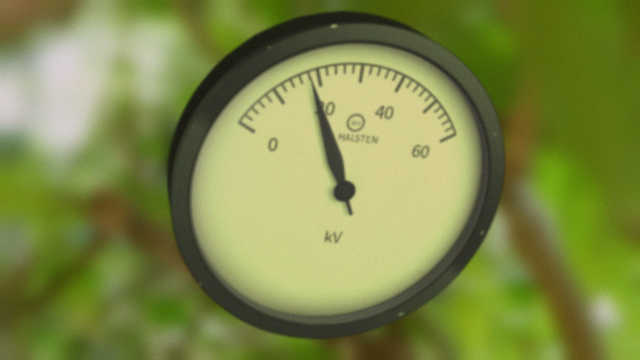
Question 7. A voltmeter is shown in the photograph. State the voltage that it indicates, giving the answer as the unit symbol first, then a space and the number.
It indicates kV 18
